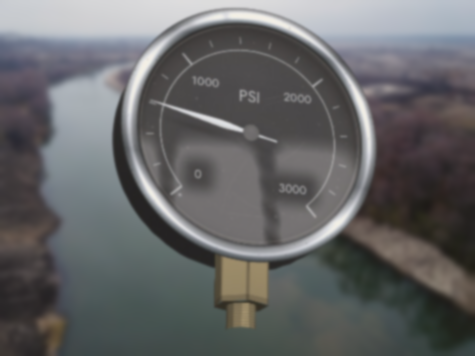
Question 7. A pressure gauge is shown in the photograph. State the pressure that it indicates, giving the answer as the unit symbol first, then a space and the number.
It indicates psi 600
